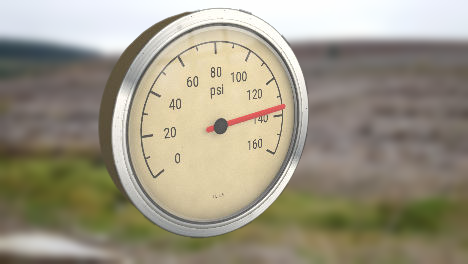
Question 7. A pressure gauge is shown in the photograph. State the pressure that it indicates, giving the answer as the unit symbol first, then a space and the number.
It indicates psi 135
